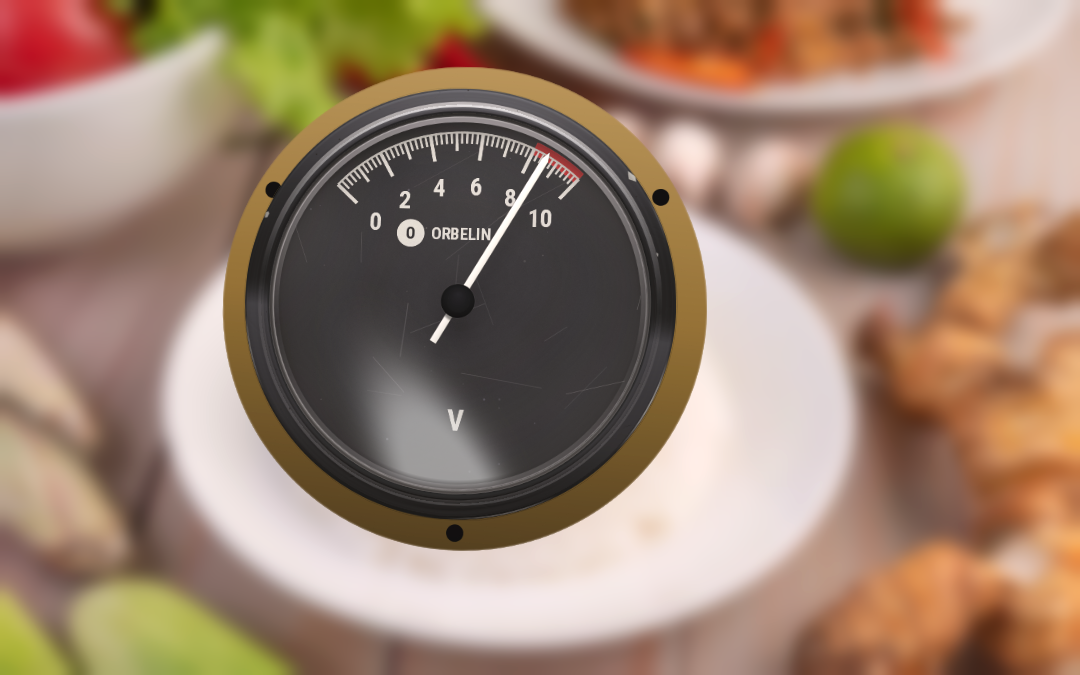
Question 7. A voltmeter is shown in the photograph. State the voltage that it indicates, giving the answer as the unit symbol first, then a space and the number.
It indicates V 8.6
